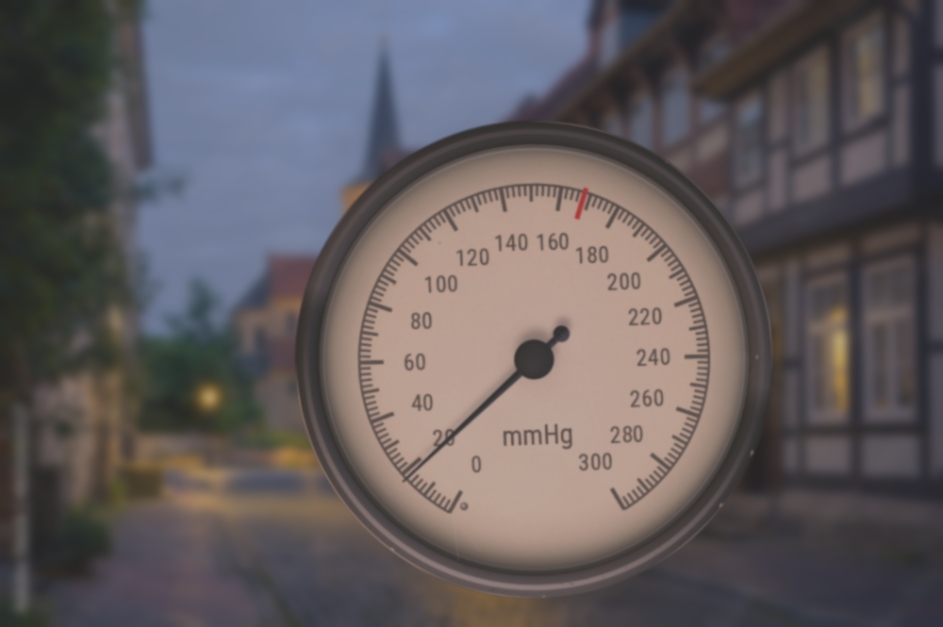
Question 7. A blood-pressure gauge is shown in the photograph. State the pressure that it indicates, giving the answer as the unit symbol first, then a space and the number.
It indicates mmHg 18
